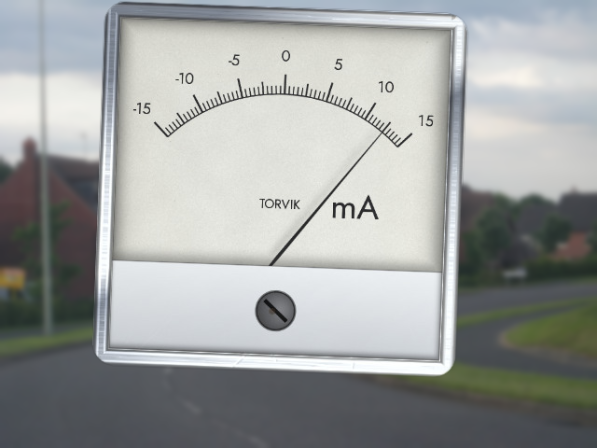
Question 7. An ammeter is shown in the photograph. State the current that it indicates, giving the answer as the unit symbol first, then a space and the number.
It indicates mA 12.5
